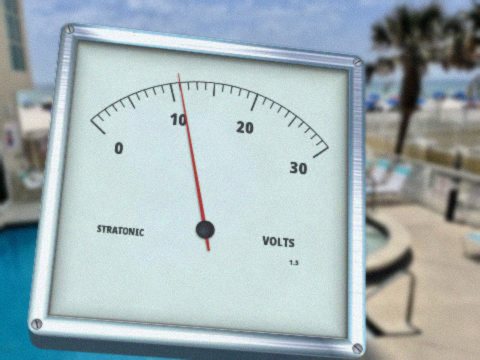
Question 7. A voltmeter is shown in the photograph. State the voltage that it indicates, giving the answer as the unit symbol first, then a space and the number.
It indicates V 11
